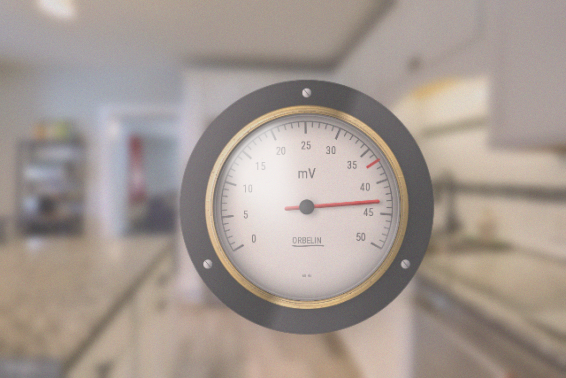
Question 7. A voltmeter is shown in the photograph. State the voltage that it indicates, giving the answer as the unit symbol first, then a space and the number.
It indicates mV 43
